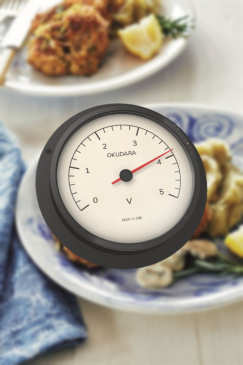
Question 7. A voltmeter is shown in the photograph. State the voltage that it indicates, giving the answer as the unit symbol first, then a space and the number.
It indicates V 3.9
